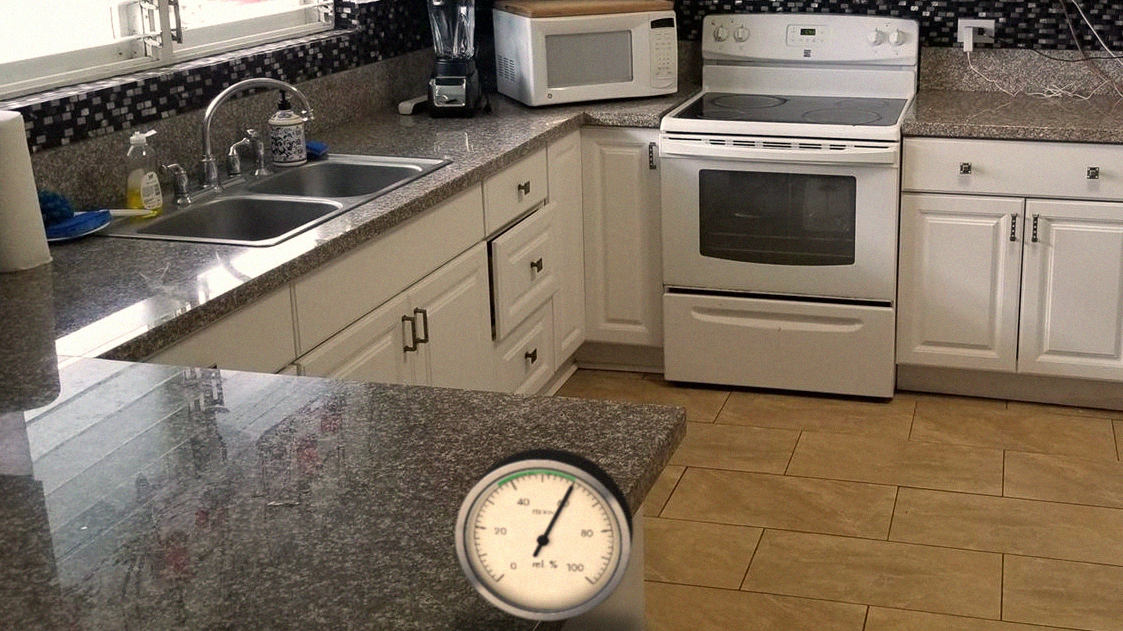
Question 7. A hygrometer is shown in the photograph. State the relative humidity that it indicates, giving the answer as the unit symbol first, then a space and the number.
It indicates % 60
